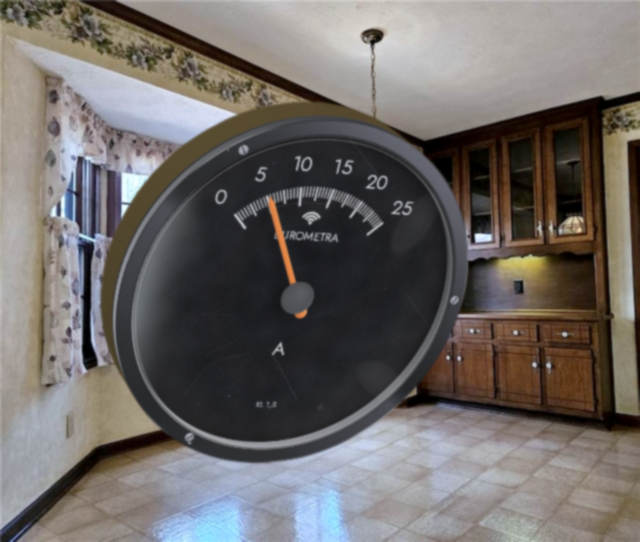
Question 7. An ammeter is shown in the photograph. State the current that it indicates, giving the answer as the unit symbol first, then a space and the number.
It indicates A 5
